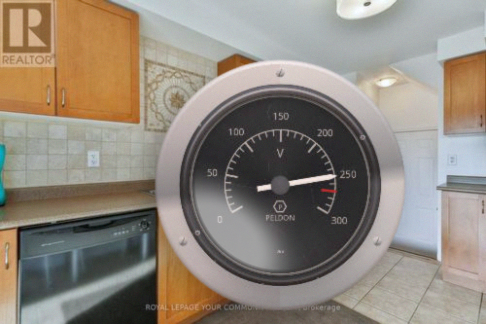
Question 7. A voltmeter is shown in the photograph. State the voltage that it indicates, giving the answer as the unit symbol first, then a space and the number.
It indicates V 250
